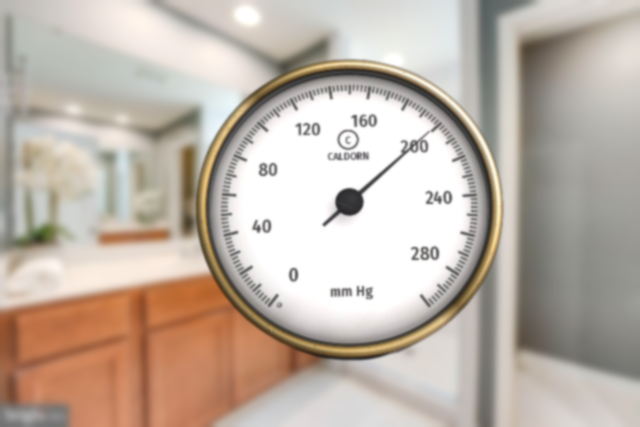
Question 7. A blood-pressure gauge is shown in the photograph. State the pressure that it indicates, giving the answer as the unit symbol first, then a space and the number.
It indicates mmHg 200
